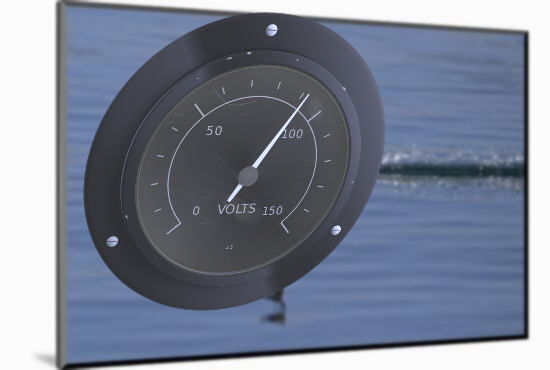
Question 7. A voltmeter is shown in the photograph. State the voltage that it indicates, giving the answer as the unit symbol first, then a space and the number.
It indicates V 90
